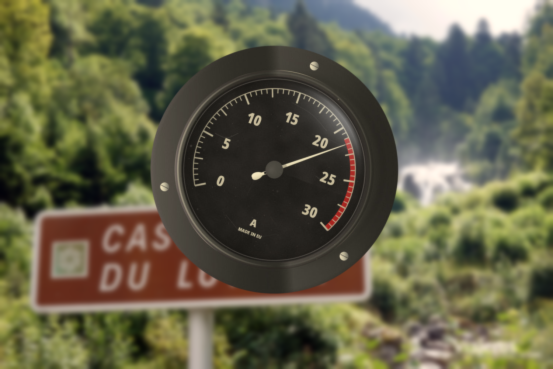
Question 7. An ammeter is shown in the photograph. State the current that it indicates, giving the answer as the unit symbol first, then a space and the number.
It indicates A 21.5
